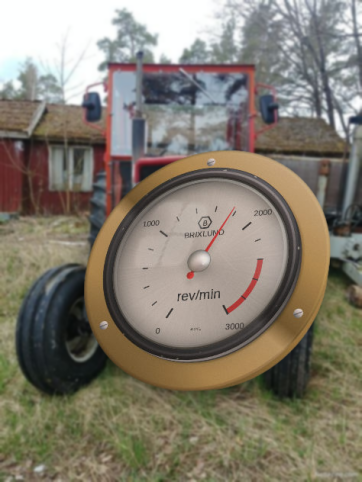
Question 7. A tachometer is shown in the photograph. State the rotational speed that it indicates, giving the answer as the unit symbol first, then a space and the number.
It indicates rpm 1800
